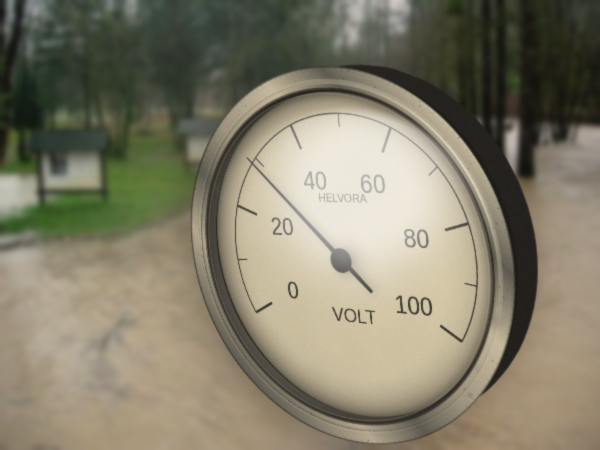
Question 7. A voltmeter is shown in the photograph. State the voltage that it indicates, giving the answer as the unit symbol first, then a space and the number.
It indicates V 30
